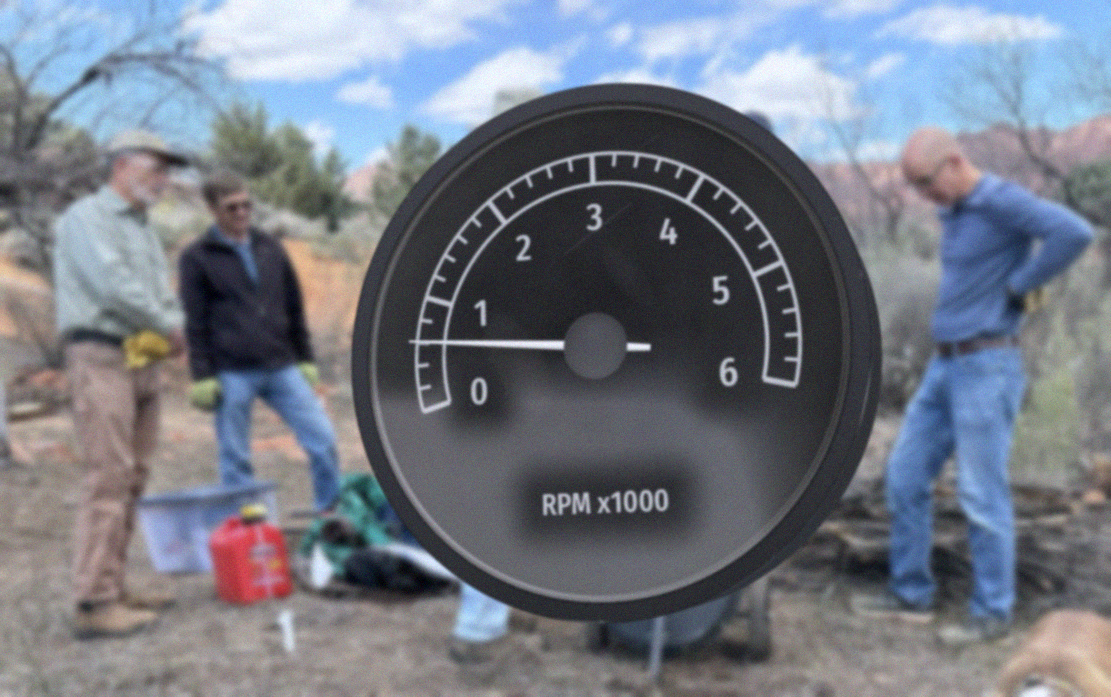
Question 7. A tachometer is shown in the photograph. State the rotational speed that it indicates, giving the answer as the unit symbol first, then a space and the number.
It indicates rpm 600
